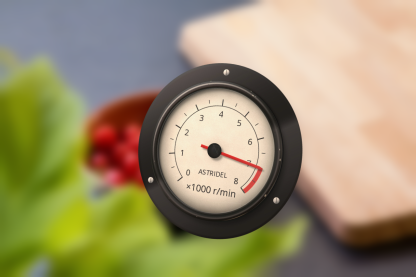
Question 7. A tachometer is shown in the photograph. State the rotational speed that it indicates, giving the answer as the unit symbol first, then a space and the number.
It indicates rpm 7000
